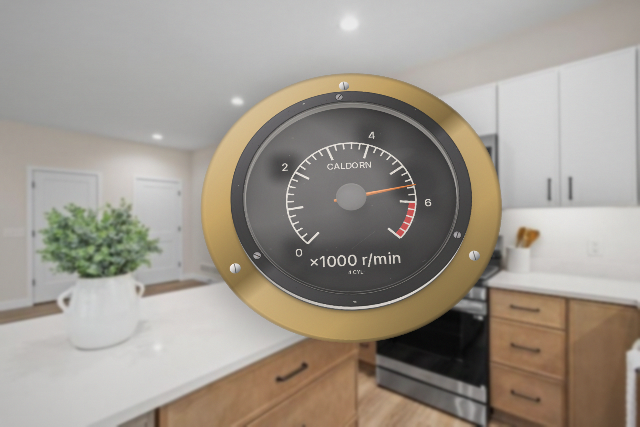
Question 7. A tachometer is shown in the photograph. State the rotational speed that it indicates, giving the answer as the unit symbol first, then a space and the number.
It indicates rpm 5600
